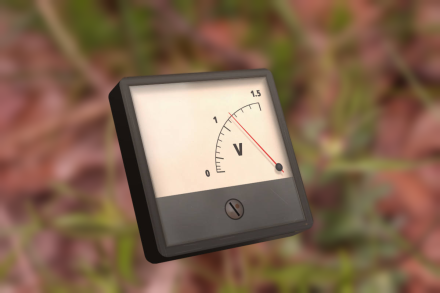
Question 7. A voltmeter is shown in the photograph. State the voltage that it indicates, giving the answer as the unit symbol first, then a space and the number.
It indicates V 1.15
